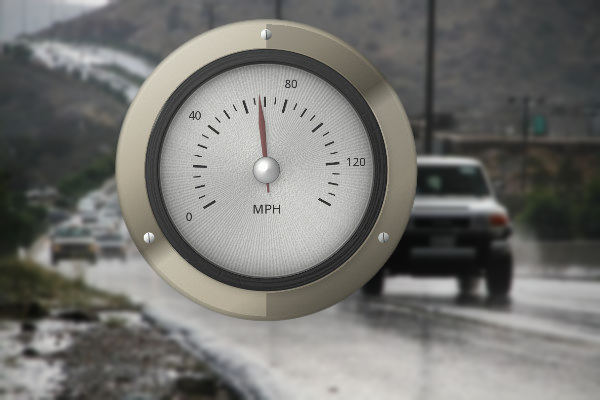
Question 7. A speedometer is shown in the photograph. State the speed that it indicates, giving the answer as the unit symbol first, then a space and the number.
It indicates mph 67.5
